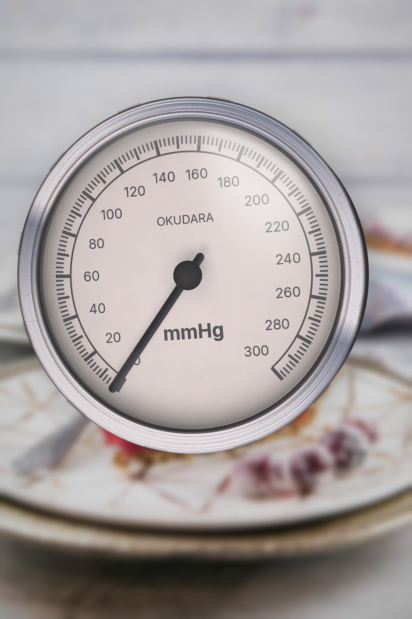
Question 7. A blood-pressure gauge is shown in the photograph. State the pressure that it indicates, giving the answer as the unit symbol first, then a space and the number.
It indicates mmHg 2
